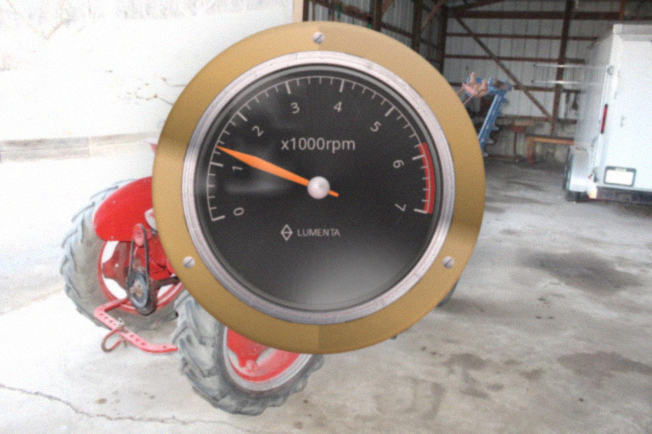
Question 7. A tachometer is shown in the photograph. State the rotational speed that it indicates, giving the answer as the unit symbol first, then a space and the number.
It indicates rpm 1300
